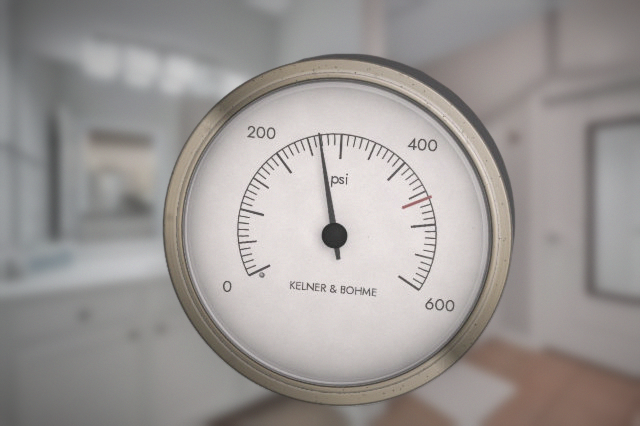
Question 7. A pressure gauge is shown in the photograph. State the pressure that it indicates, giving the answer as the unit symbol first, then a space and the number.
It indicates psi 270
